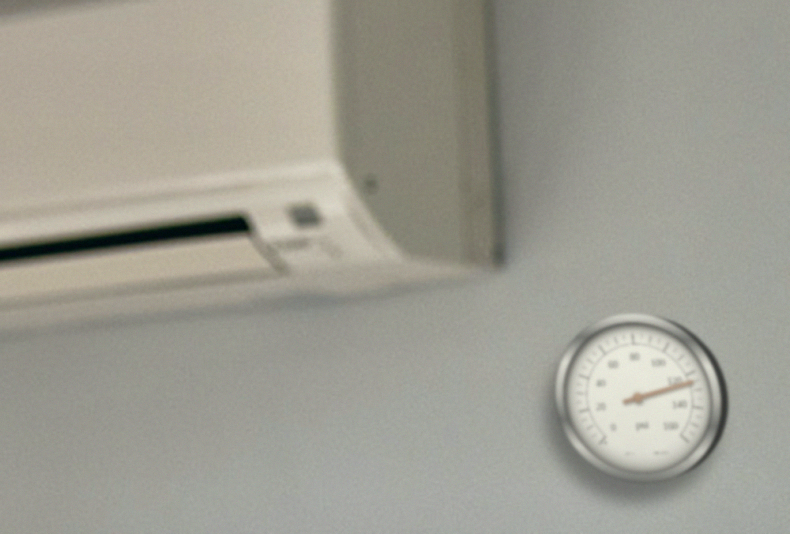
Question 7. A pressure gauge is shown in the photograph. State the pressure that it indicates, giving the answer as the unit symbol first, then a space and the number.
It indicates psi 125
